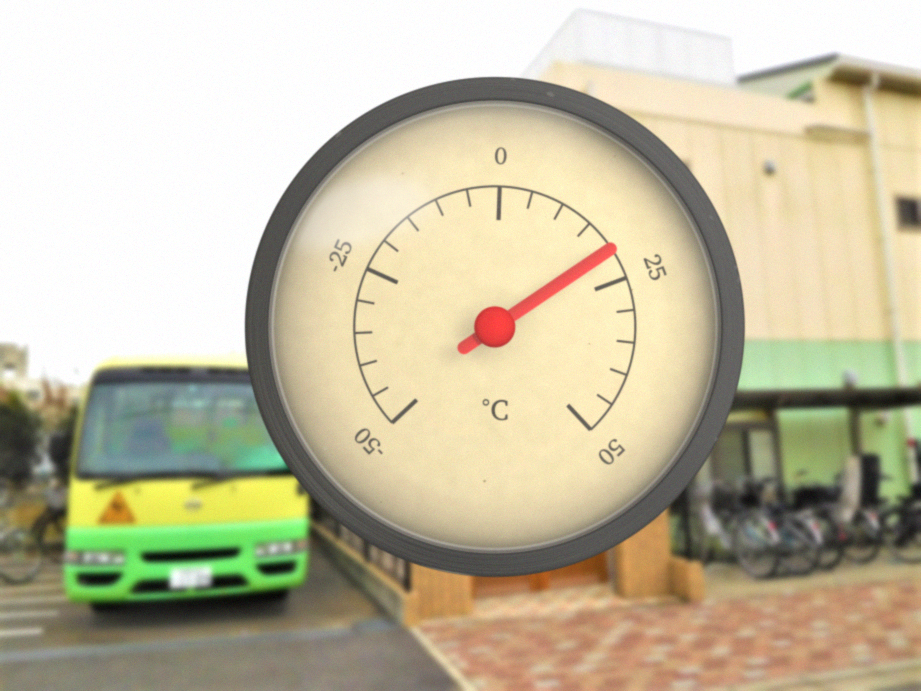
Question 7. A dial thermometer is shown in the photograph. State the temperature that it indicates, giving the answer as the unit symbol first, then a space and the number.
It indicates °C 20
